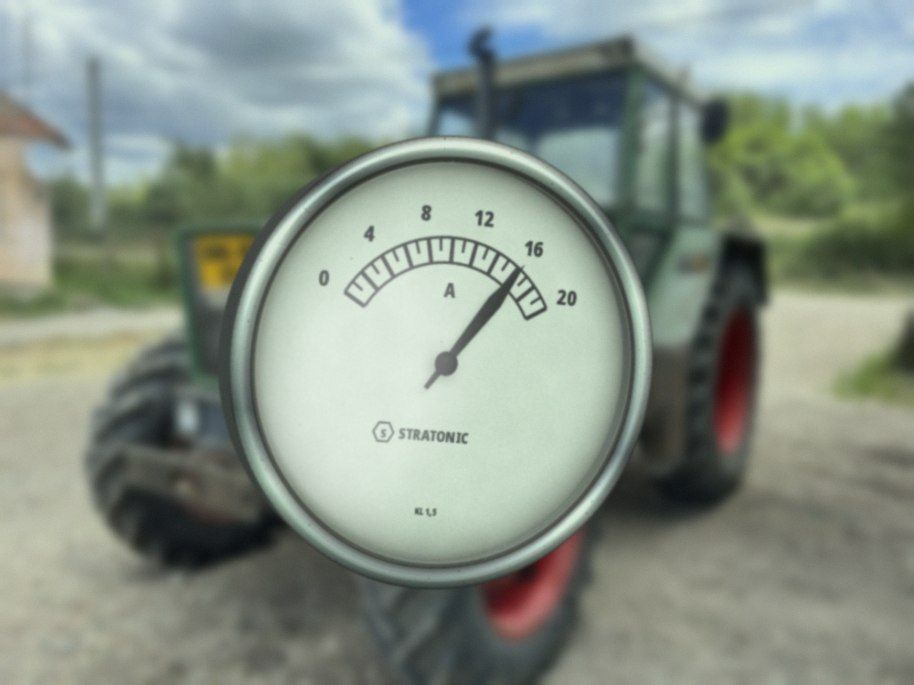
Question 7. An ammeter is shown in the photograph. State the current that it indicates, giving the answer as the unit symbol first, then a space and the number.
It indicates A 16
